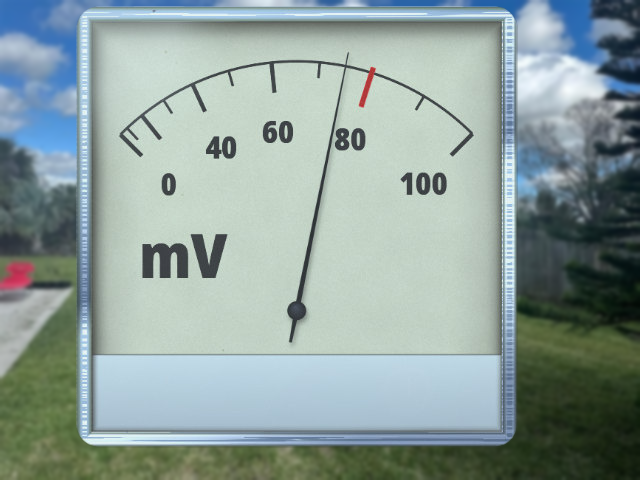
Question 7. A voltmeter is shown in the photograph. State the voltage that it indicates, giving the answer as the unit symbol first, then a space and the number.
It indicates mV 75
